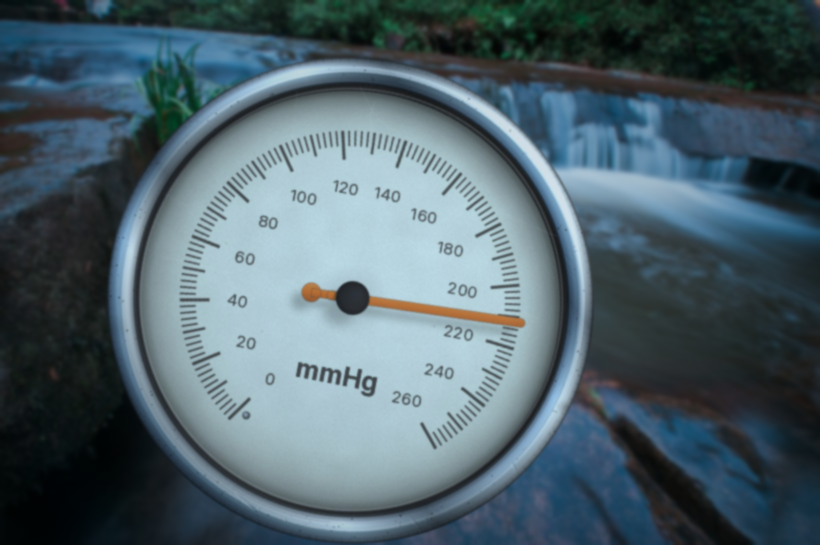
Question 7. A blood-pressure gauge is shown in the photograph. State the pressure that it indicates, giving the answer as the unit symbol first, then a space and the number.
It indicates mmHg 212
